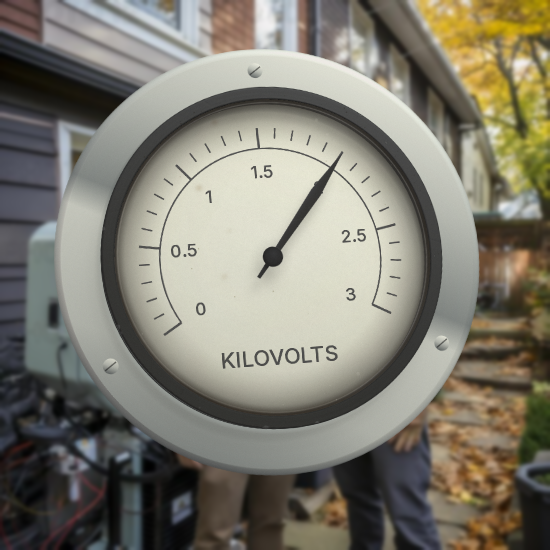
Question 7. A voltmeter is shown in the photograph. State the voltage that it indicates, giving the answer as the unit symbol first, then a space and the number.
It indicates kV 2
